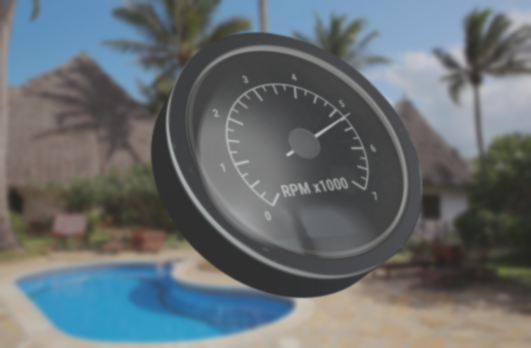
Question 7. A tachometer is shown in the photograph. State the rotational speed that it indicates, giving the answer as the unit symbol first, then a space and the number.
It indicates rpm 5250
